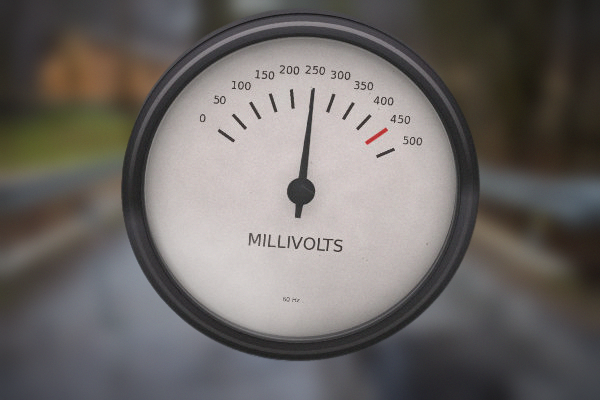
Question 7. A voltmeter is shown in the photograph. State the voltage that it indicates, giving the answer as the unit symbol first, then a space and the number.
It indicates mV 250
